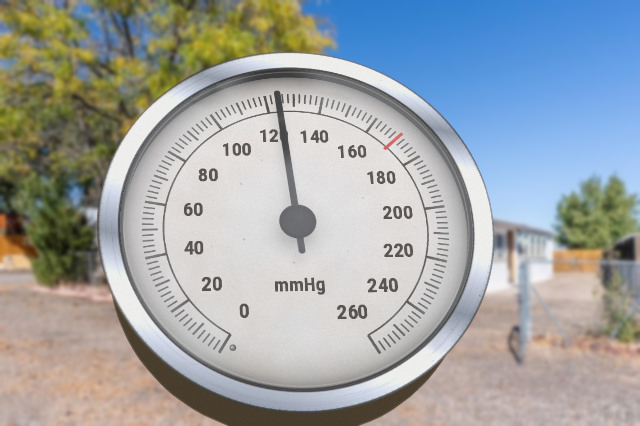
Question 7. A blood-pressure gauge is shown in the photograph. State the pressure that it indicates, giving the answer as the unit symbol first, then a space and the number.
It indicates mmHg 124
